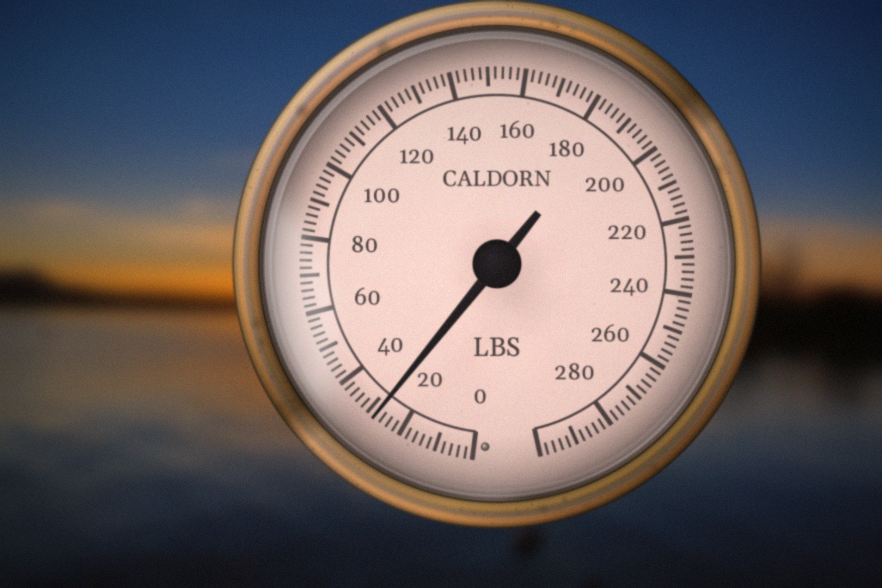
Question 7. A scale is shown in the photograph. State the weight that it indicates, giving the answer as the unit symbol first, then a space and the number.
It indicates lb 28
